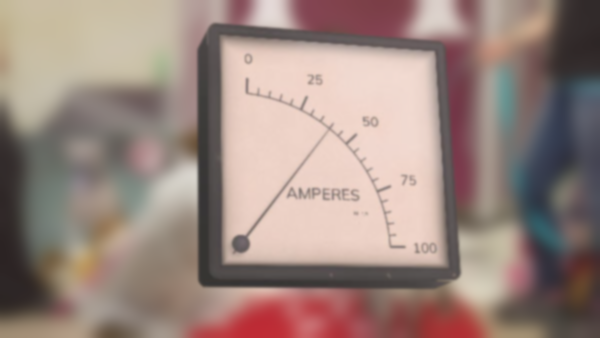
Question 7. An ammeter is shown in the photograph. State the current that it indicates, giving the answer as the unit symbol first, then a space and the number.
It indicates A 40
